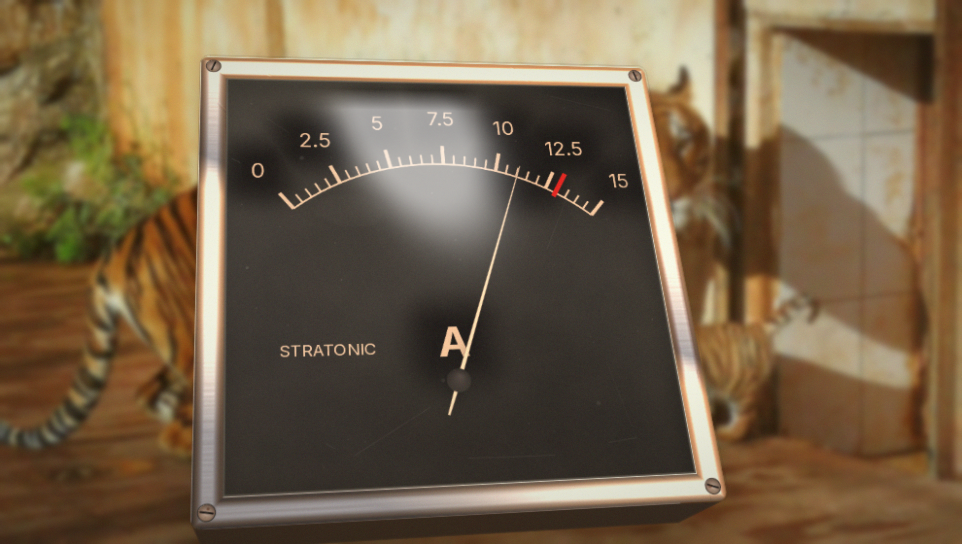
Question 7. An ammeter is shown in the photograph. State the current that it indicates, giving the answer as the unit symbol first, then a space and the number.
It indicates A 11
